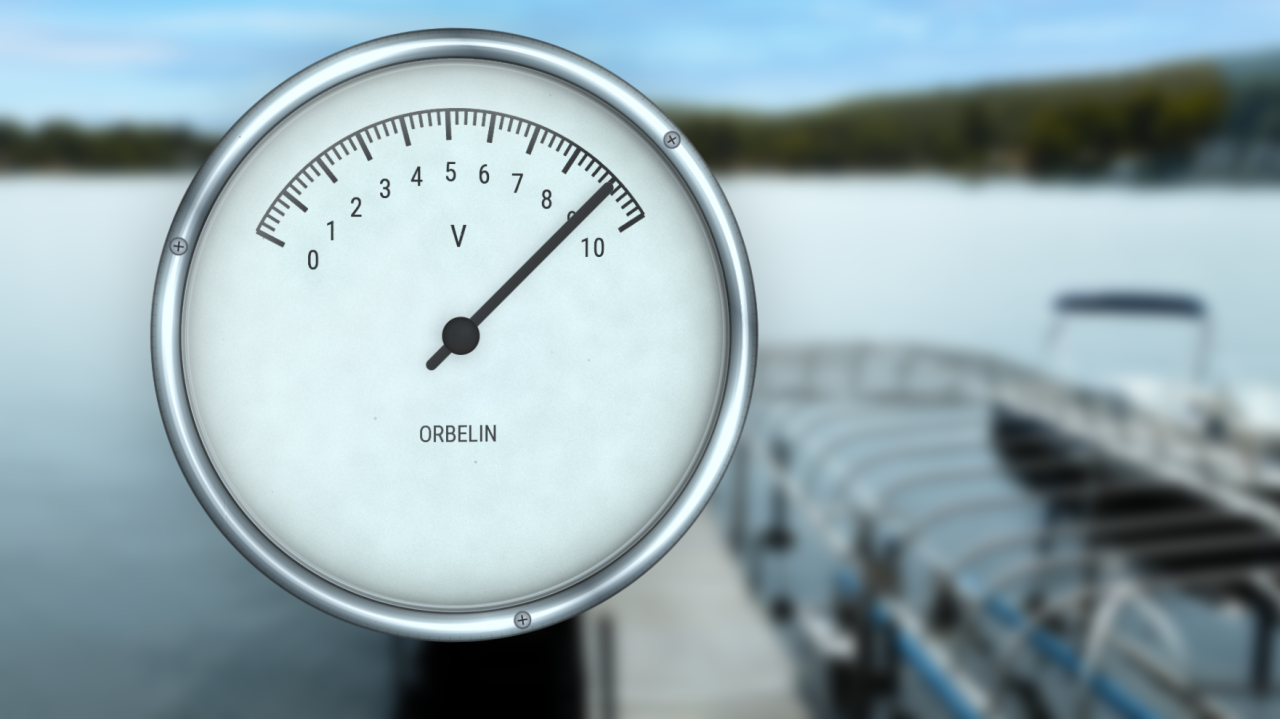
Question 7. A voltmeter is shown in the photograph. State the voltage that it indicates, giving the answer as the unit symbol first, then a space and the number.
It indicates V 9
